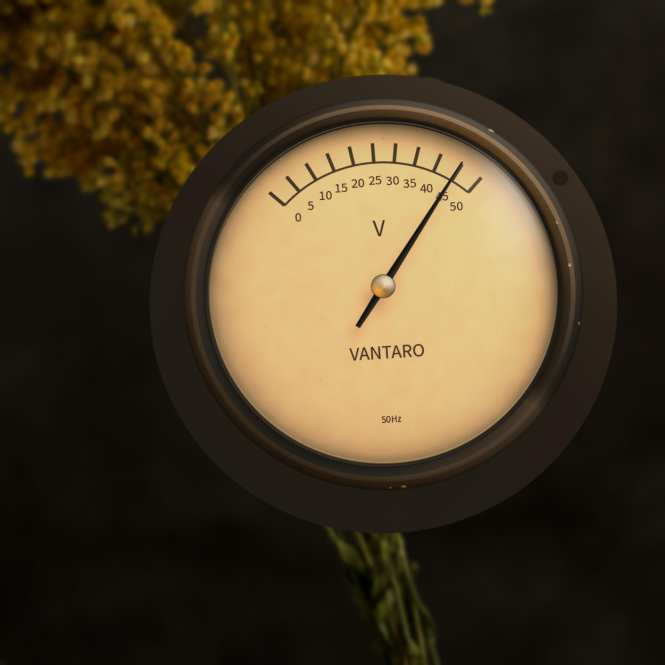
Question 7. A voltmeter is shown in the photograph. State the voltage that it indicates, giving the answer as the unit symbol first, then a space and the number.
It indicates V 45
